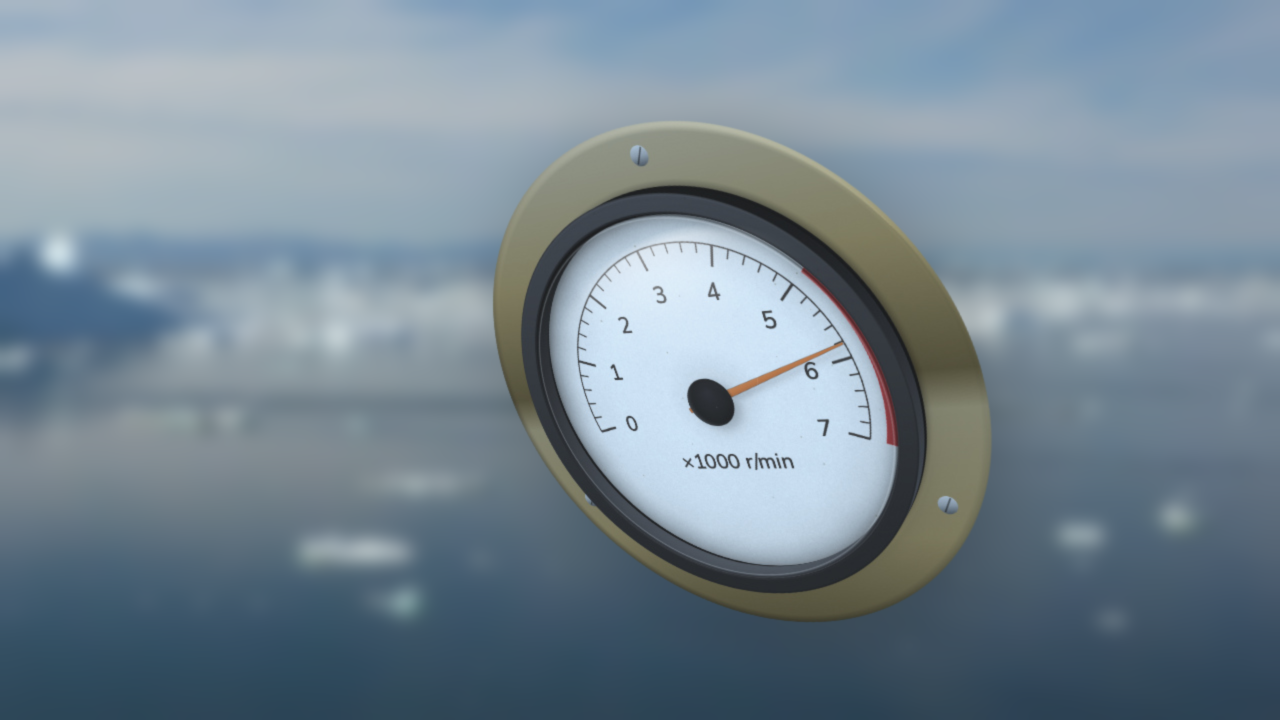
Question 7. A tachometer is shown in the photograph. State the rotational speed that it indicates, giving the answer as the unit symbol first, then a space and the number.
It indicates rpm 5800
